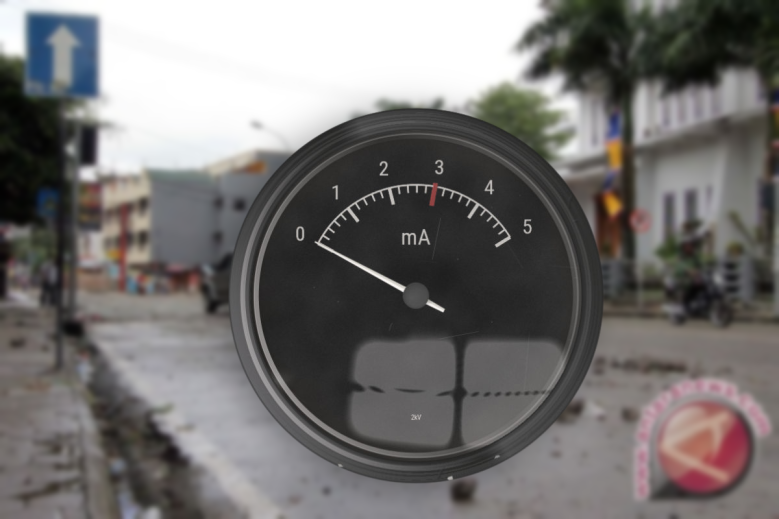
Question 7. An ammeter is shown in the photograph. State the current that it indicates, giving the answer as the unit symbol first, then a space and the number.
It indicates mA 0
